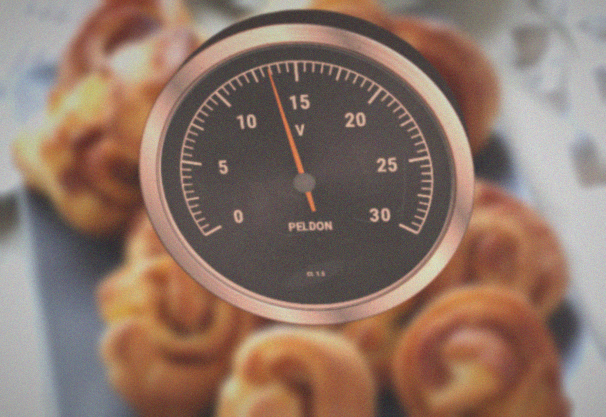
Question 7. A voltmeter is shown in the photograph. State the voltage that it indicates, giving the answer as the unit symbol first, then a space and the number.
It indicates V 13.5
